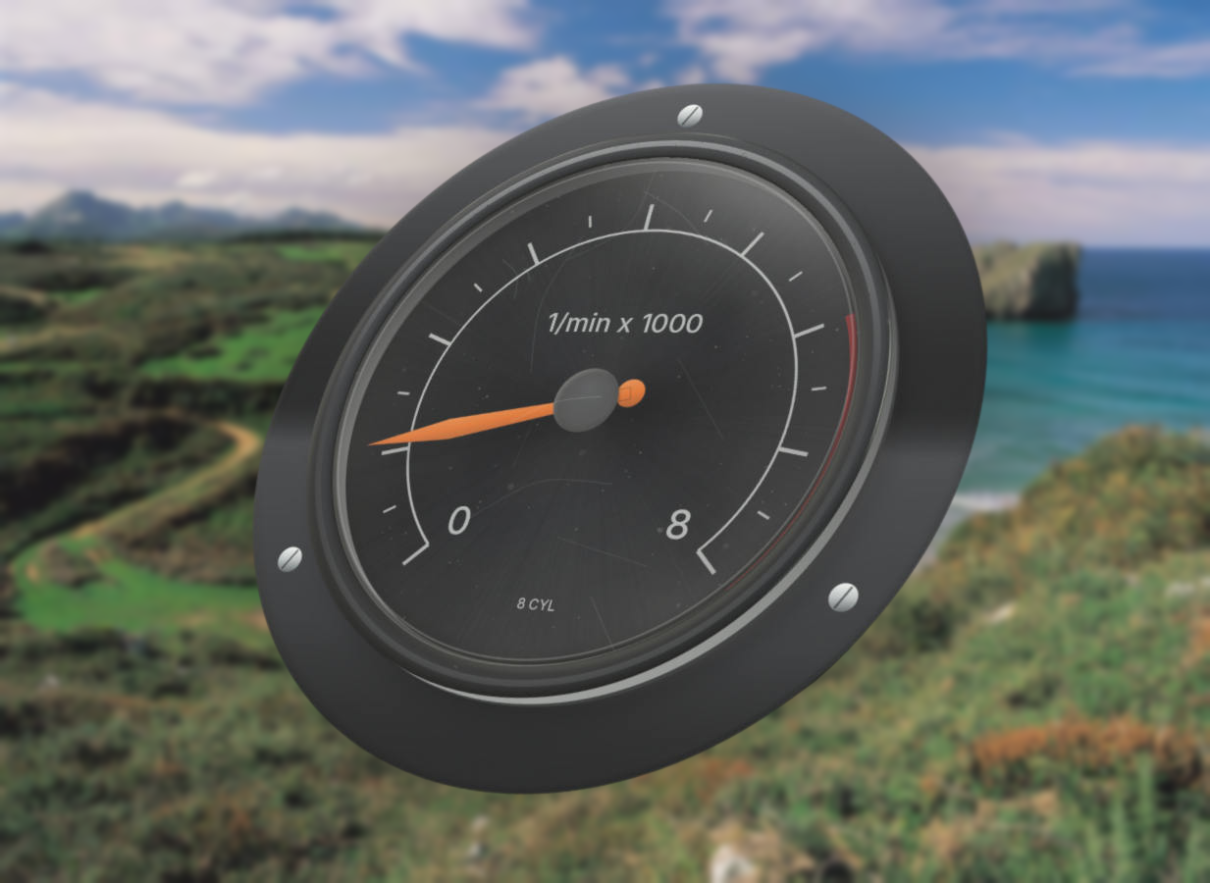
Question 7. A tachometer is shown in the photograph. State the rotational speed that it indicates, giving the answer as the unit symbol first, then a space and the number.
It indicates rpm 1000
